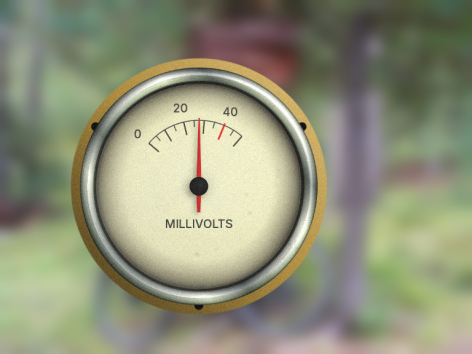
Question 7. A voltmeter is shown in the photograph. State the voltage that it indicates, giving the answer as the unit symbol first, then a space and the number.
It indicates mV 27.5
